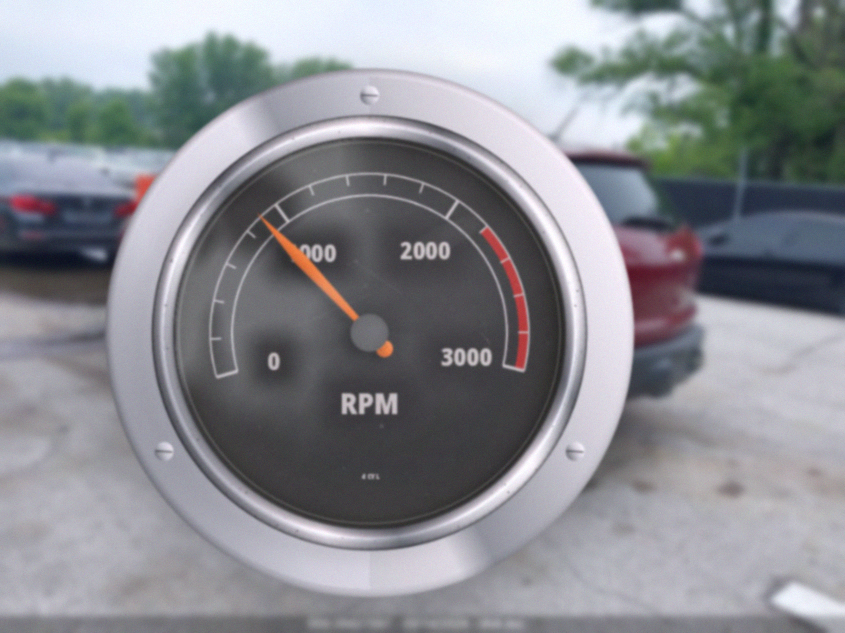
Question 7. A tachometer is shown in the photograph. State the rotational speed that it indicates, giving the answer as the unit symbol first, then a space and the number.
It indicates rpm 900
